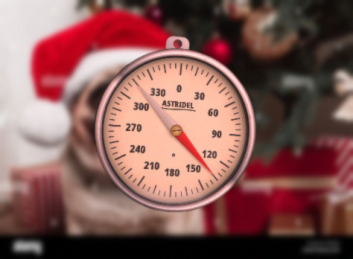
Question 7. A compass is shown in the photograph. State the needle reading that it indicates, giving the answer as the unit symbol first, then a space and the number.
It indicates ° 135
